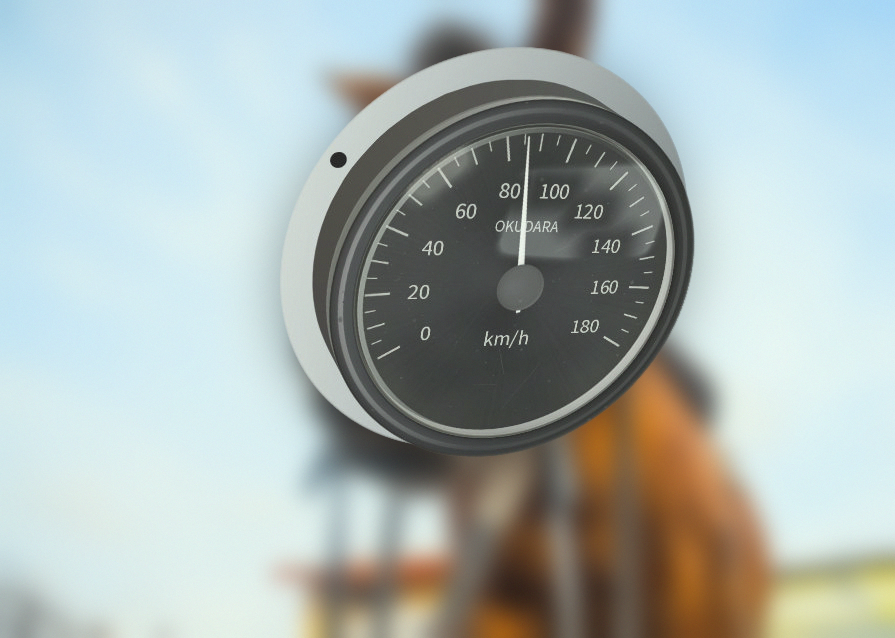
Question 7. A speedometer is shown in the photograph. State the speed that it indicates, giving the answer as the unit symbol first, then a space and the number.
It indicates km/h 85
